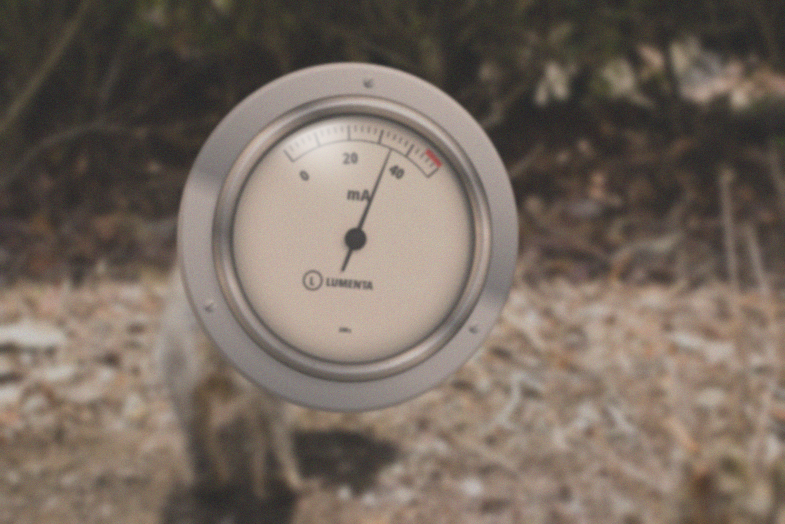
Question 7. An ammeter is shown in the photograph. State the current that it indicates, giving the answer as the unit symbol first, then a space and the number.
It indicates mA 34
